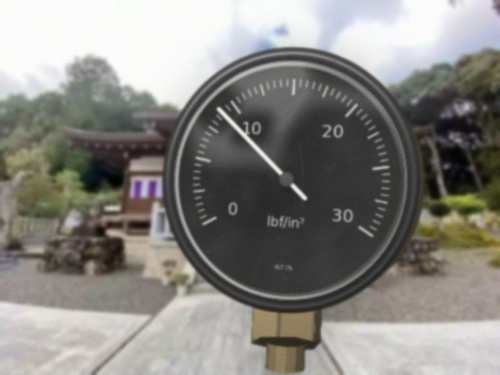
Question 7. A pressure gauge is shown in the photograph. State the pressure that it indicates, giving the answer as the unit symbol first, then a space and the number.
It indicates psi 9
